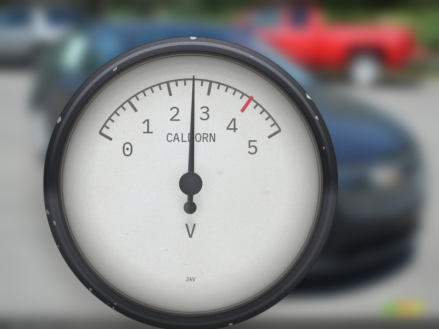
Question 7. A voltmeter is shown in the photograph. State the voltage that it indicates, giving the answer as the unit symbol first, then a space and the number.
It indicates V 2.6
